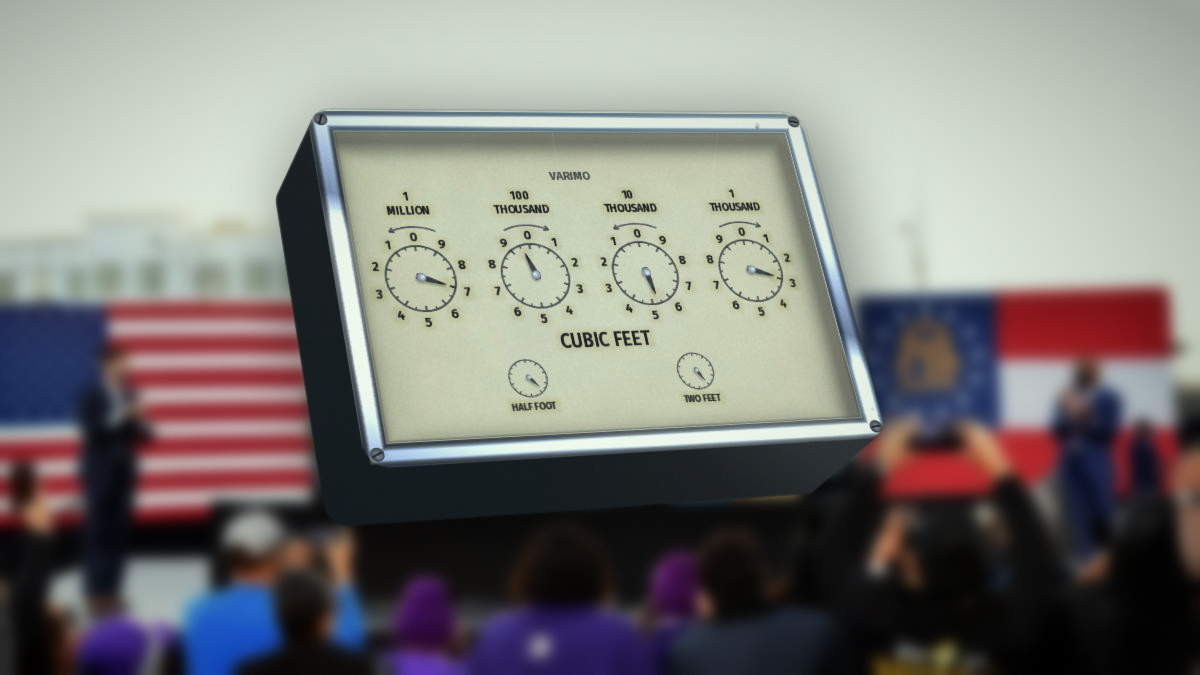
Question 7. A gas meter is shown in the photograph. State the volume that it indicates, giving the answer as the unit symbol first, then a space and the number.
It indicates ft³ 695300
